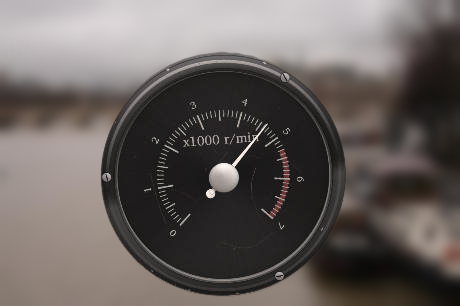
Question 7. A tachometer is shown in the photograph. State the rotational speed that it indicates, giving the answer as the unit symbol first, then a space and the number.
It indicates rpm 4600
